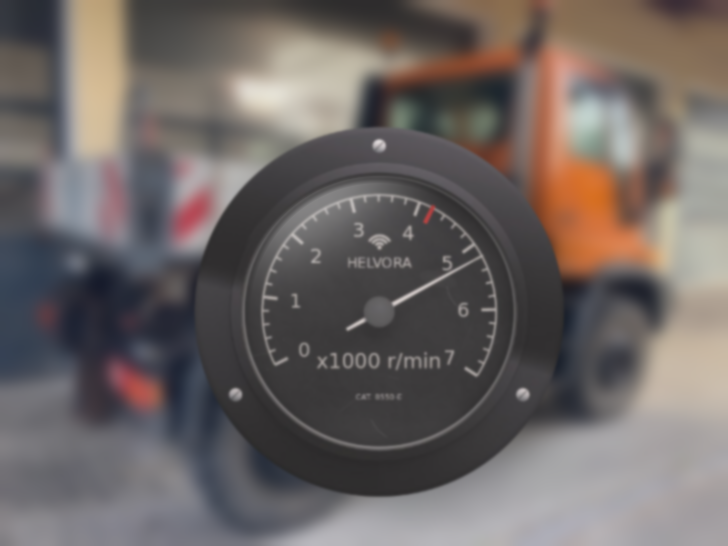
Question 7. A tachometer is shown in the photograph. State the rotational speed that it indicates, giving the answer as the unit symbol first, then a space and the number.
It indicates rpm 5200
